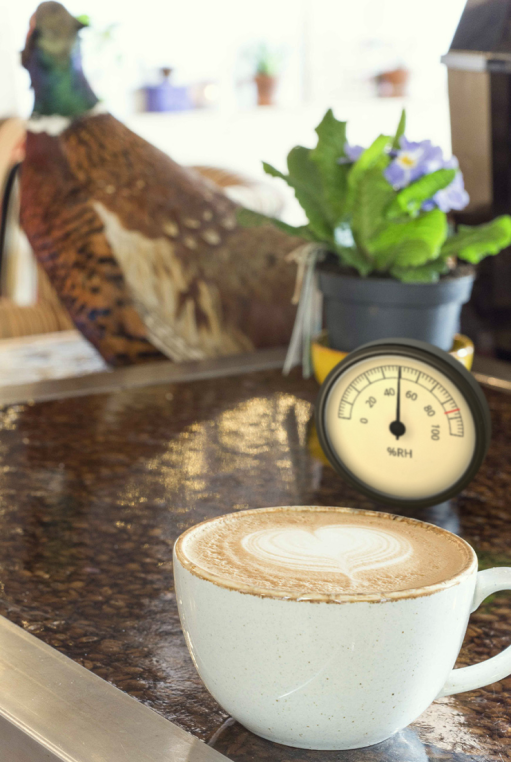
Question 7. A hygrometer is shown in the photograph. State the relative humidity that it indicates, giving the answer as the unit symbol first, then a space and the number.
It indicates % 50
